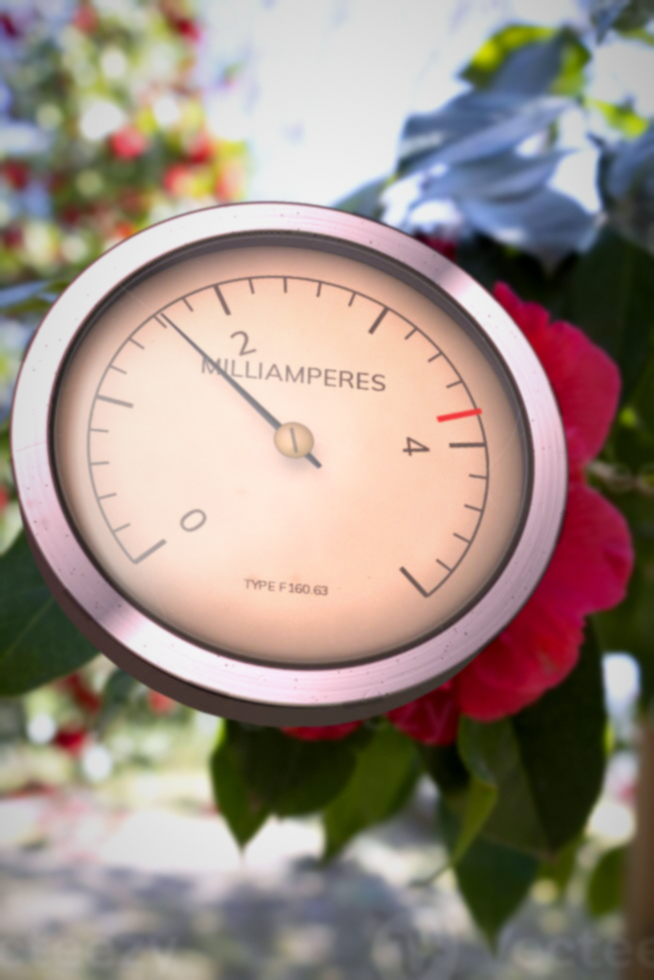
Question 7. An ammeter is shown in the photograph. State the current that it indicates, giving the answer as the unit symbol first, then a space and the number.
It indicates mA 1.6
